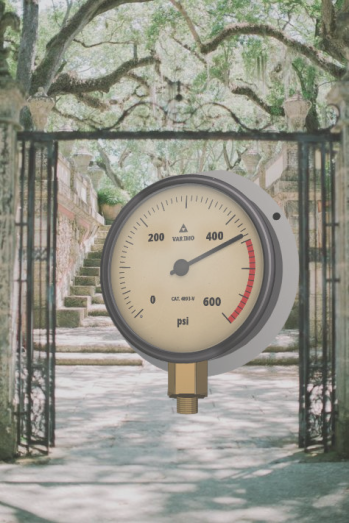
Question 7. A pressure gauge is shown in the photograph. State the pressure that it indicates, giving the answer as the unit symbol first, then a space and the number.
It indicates psi 440
